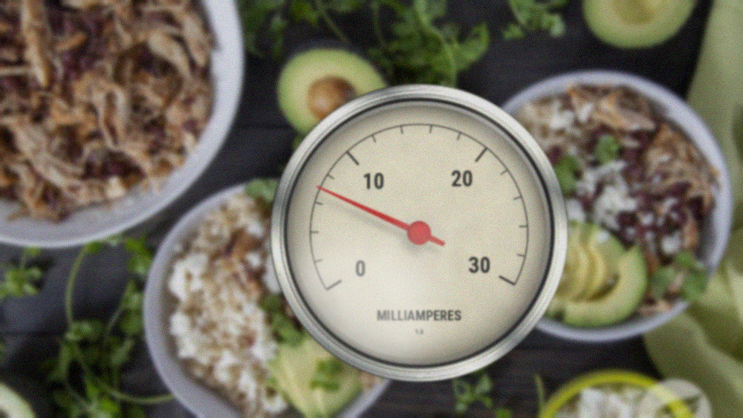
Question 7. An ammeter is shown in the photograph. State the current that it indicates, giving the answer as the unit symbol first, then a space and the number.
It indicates mA 7
